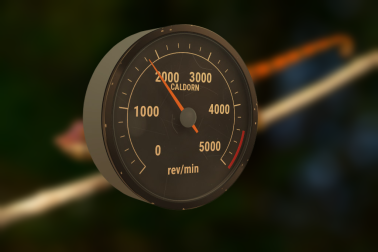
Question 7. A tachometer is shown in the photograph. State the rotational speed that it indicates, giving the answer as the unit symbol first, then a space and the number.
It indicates rpm 1800
